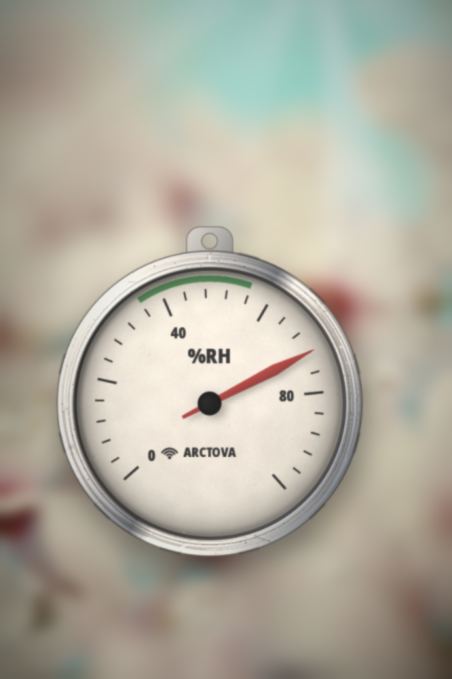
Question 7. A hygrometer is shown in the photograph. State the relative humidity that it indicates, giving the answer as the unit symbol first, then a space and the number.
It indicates % 72
